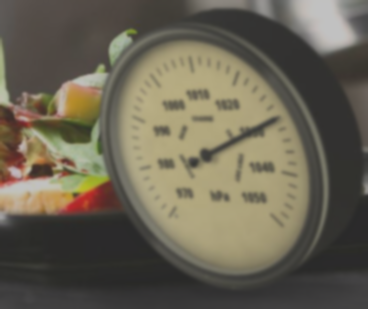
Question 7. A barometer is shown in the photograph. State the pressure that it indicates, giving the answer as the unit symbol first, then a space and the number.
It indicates hPa 1030
